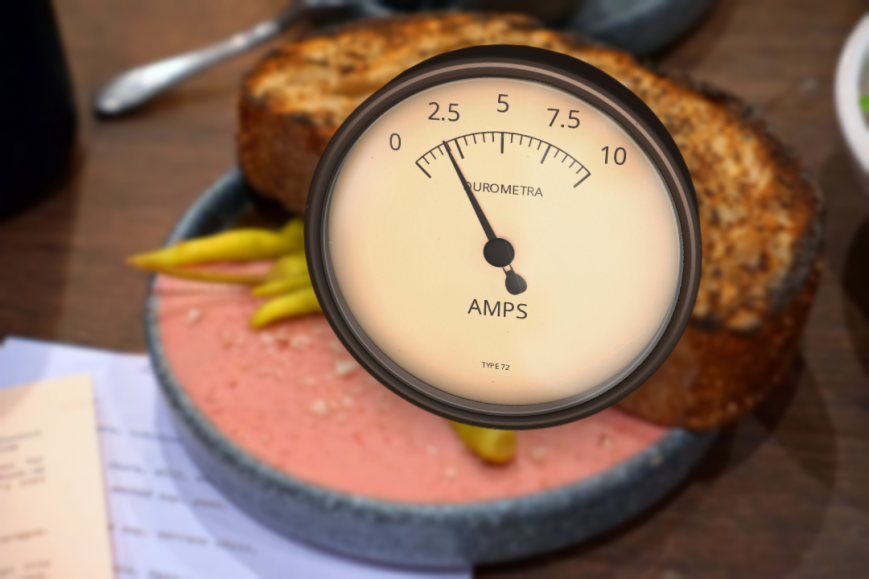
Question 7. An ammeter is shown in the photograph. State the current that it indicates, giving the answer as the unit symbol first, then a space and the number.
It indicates A 2
